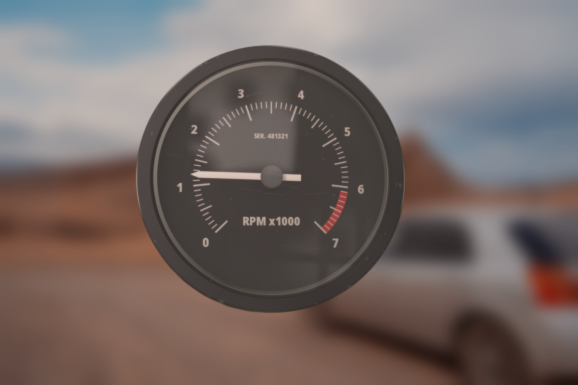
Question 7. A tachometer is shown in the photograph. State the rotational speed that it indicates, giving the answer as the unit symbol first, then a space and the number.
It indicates rpm 1200
